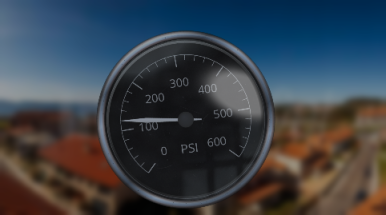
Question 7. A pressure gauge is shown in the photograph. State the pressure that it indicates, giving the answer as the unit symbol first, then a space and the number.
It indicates psi 120
